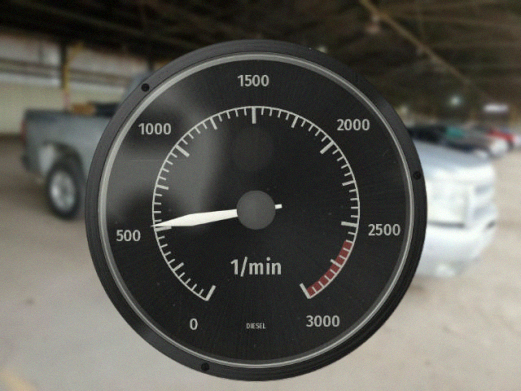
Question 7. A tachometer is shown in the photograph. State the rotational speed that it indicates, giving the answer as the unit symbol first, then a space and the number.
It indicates rpm 525
